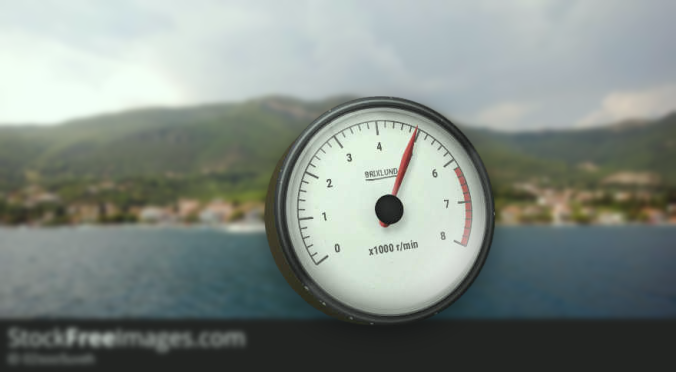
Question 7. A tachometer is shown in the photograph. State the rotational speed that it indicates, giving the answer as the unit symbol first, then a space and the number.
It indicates rpm 4900
